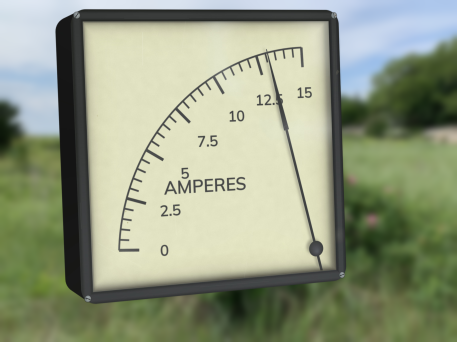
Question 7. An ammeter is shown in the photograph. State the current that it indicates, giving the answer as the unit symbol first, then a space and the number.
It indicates A 13
